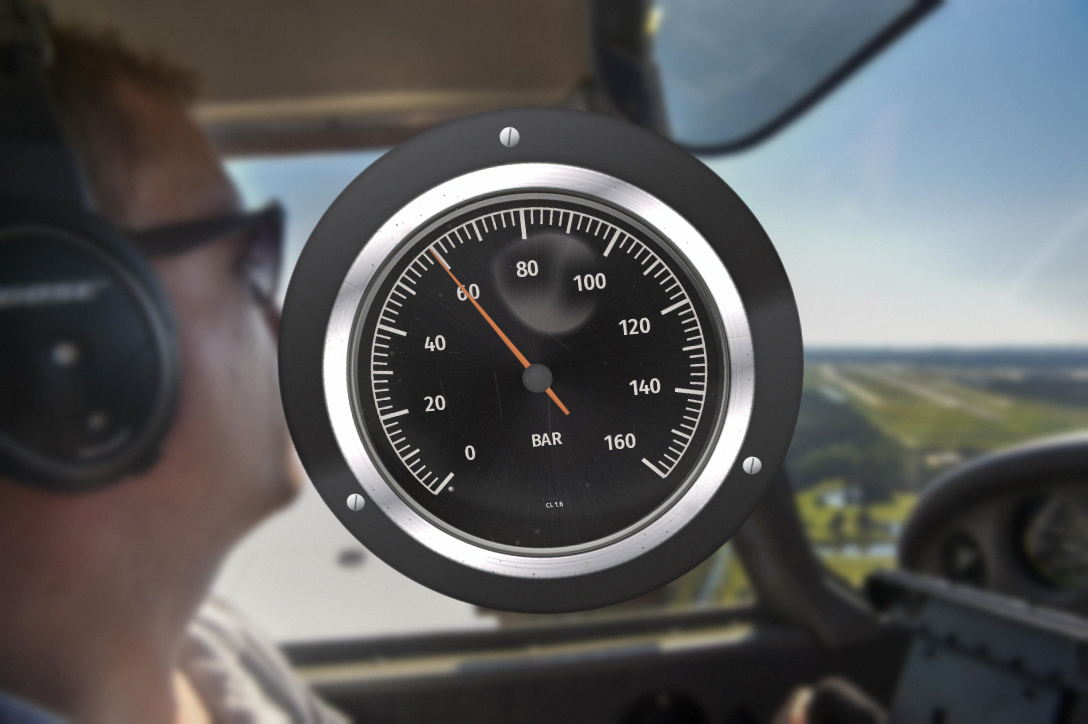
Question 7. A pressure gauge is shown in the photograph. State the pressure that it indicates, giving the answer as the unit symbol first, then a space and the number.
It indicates bar 60
